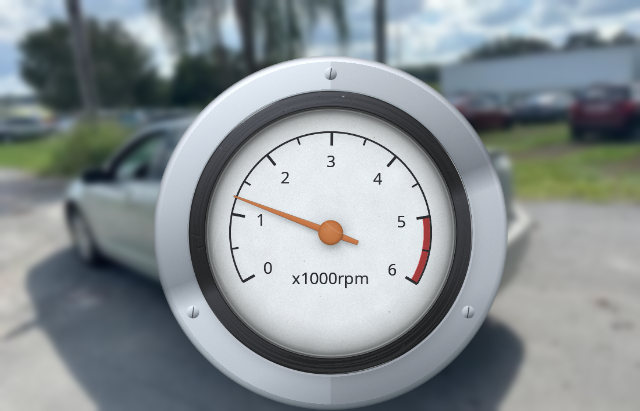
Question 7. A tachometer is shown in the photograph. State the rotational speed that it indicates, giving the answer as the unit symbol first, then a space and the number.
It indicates rpm 1250
